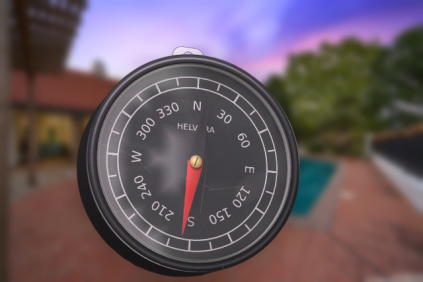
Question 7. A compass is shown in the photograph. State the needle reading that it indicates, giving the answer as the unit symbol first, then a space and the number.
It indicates ° 187.5
